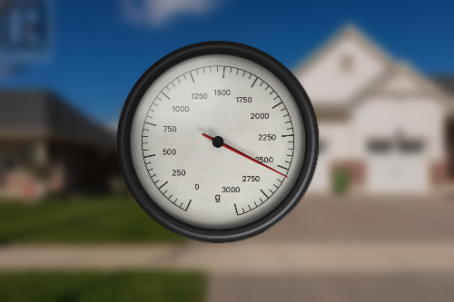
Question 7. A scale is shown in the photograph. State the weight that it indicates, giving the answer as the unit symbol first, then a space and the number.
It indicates g 2550
